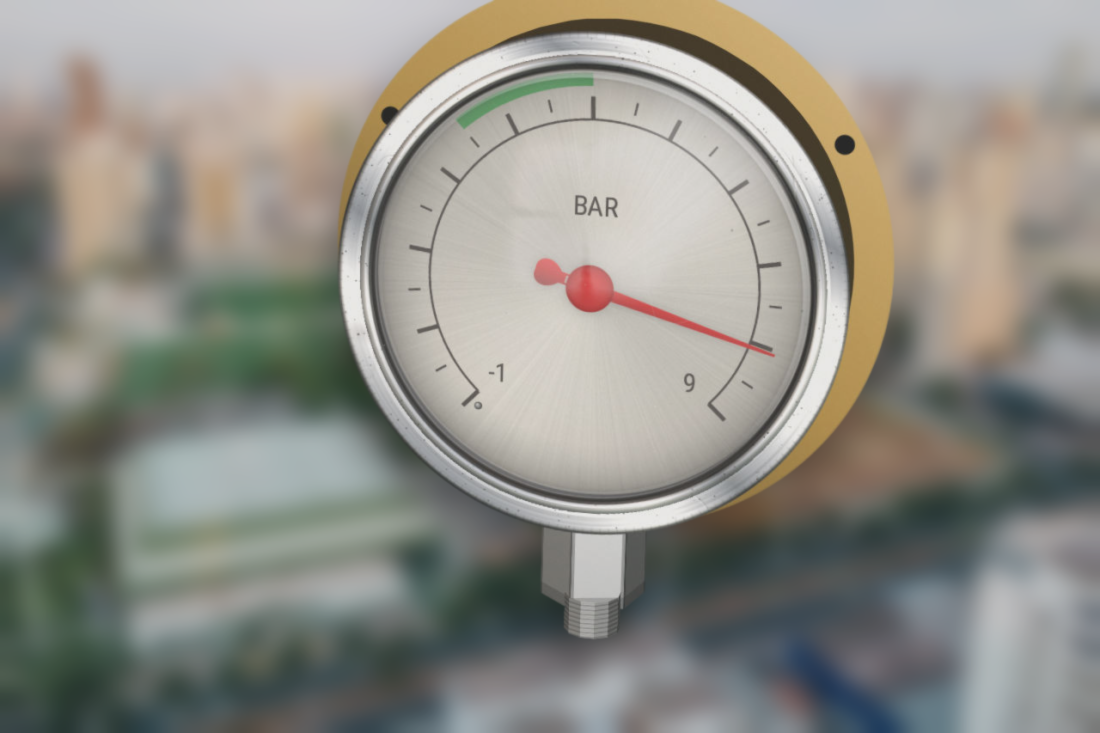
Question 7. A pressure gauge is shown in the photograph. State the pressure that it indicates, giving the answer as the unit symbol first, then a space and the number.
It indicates bar 8
